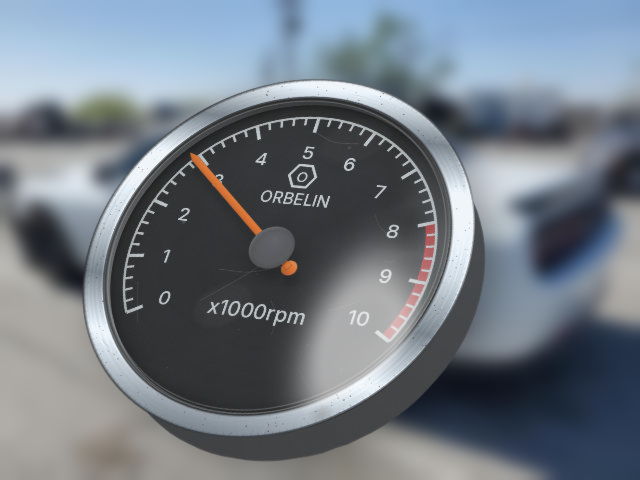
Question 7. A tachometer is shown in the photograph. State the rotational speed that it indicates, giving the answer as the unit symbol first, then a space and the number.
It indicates rpm 2900
